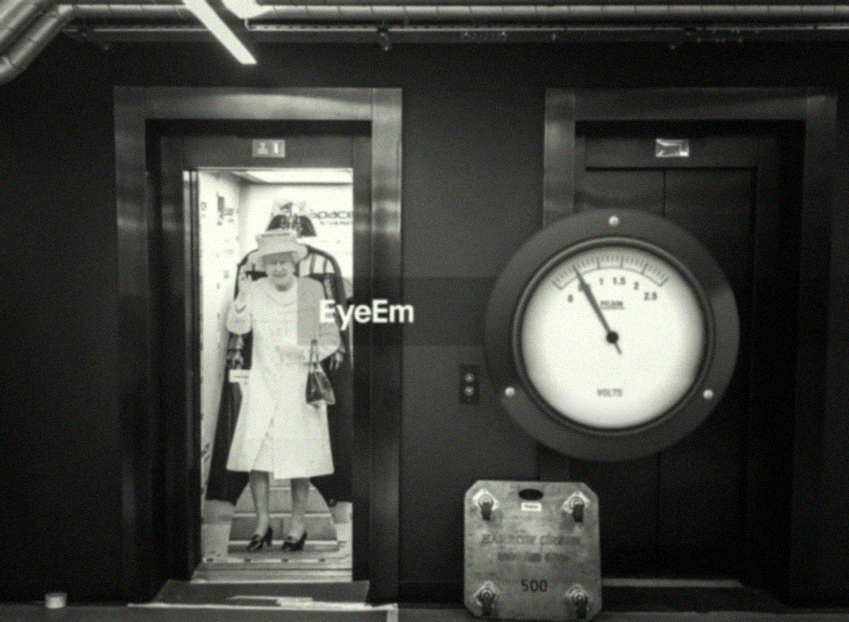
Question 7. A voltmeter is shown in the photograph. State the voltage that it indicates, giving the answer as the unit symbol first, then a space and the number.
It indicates V 0.5
